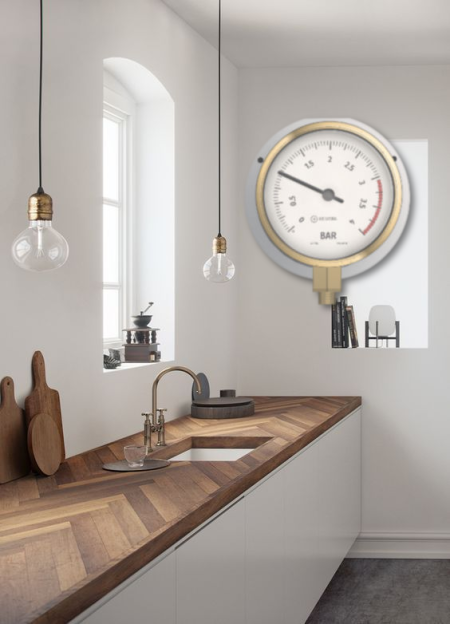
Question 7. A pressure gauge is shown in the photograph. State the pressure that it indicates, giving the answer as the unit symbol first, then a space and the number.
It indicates bar 1
